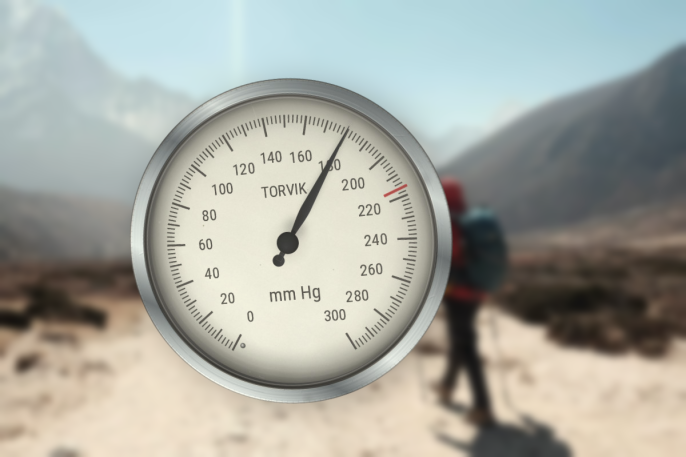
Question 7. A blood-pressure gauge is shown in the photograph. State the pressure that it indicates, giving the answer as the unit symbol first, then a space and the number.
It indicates mmHg 180
